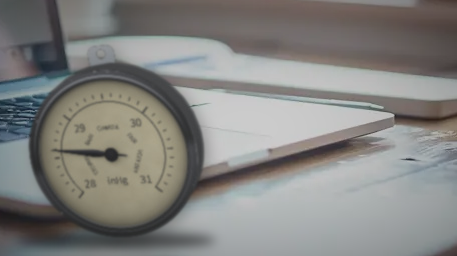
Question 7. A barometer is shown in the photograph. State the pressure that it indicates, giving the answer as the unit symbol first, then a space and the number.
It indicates inHg 28.6
